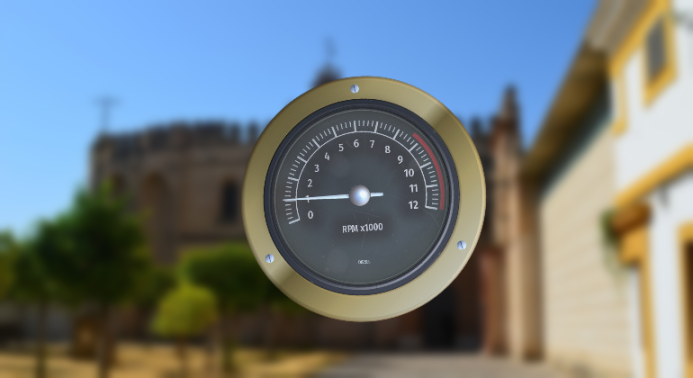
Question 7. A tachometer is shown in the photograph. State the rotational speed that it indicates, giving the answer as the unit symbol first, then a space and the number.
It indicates rpm 1000
